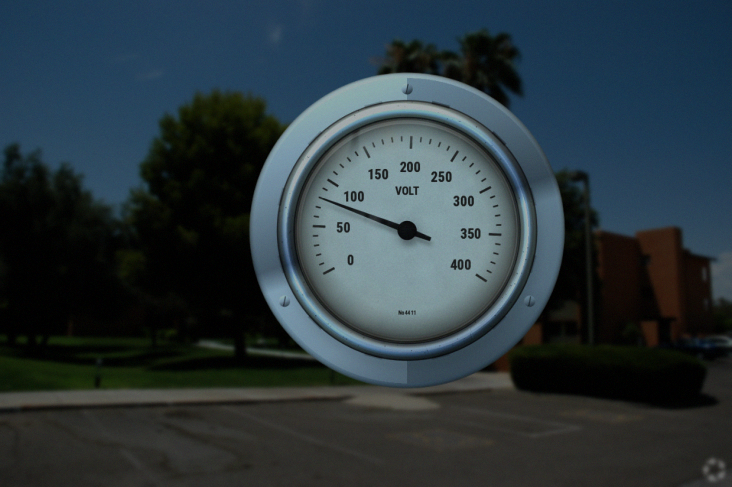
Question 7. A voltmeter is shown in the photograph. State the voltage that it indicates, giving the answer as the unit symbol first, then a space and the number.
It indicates V 80
